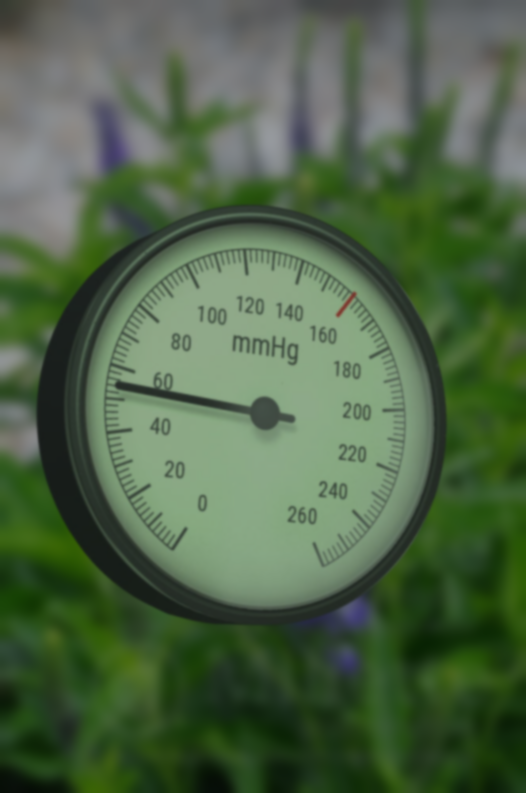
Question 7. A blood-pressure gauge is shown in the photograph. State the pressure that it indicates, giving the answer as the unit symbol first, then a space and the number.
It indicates mmHg 54
